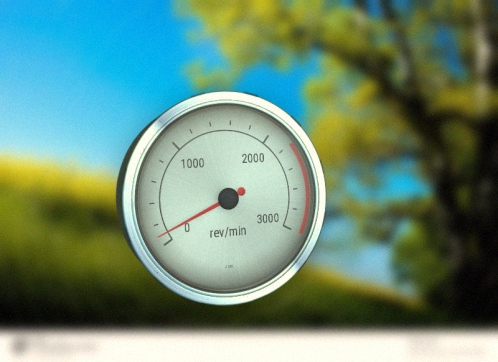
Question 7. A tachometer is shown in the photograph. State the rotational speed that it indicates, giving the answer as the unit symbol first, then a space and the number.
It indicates rpm 100
